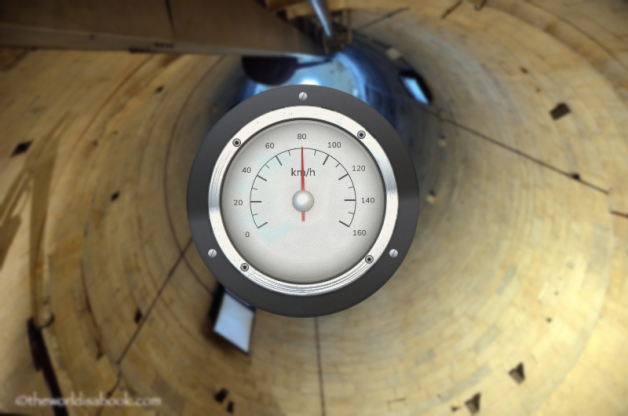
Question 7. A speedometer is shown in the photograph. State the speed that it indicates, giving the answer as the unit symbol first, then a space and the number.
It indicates km/h 80
